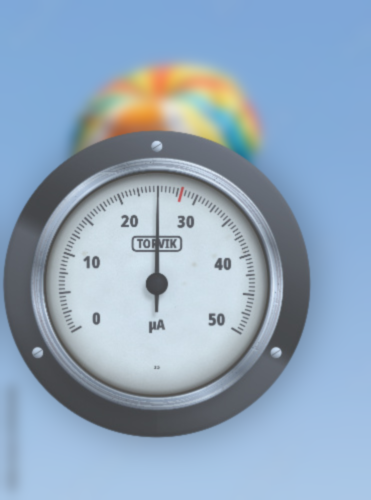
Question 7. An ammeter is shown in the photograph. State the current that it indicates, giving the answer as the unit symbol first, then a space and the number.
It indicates µA 25
